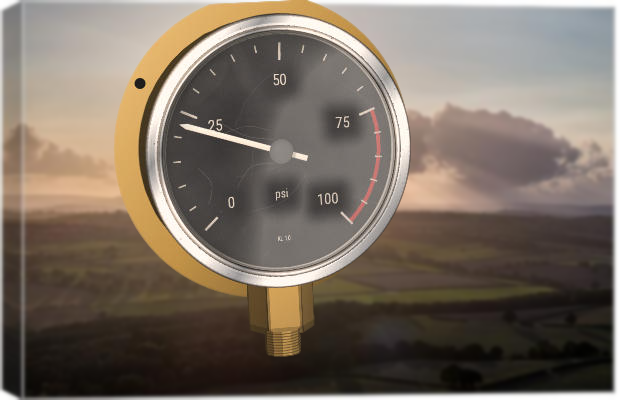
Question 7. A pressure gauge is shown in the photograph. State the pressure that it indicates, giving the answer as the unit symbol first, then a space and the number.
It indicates psi 22.5
